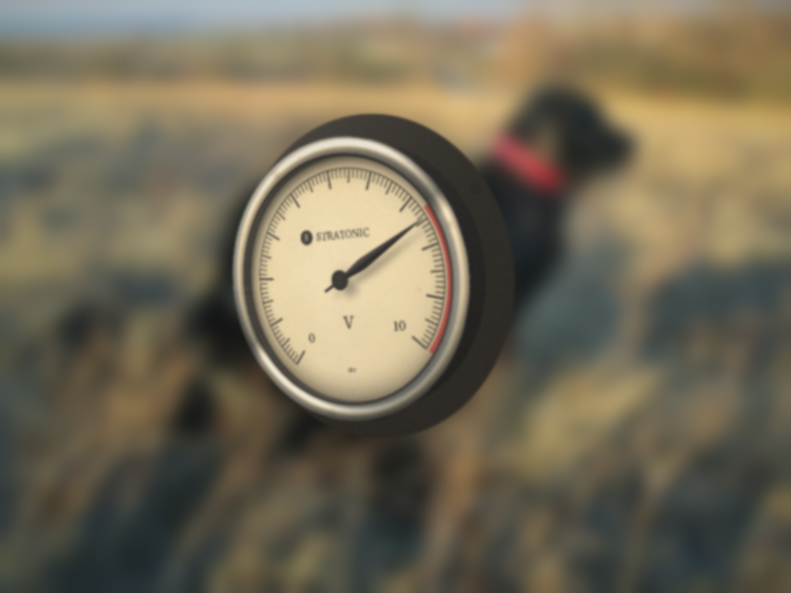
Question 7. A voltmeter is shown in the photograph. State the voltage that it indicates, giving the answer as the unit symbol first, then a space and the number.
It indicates V 7.5
